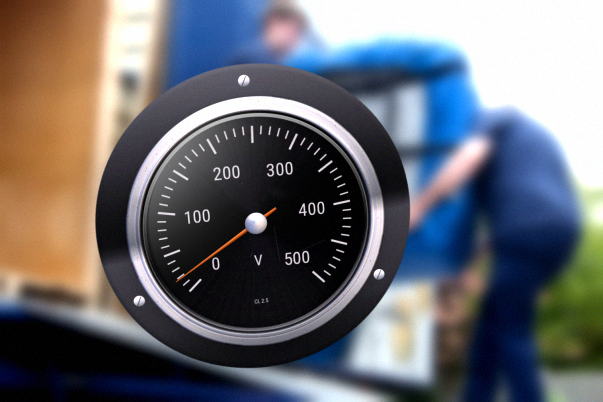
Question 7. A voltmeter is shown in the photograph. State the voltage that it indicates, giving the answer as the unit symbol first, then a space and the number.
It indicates V 20
